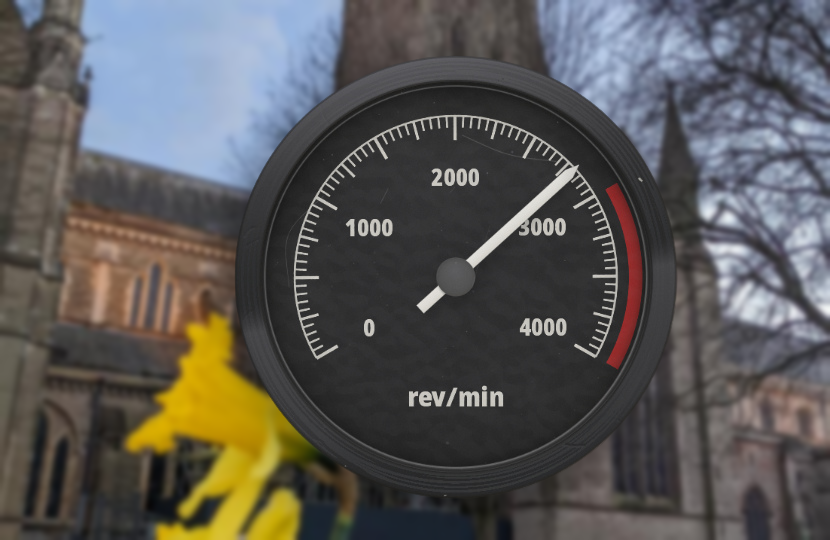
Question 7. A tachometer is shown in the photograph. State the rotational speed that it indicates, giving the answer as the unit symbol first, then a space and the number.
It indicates rpm 2800
